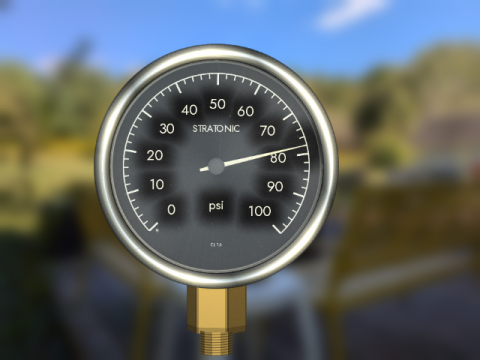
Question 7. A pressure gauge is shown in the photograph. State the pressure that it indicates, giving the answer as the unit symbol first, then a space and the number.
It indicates psi 78
